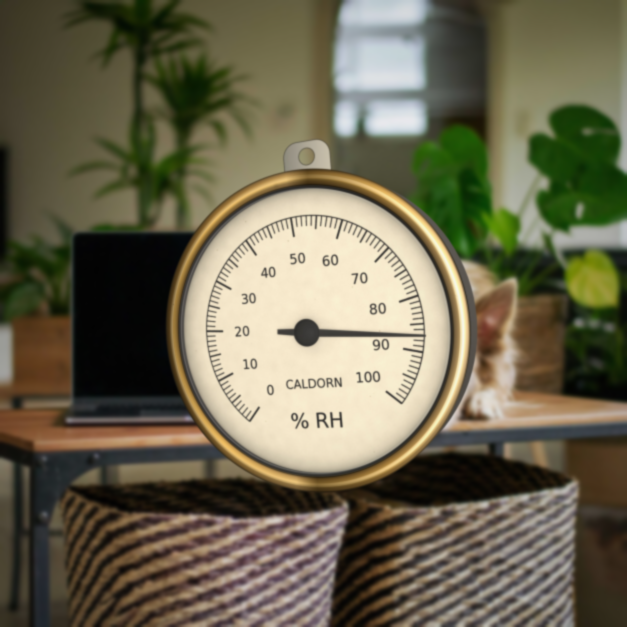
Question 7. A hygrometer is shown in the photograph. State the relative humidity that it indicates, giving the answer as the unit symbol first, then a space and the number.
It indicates % 87
